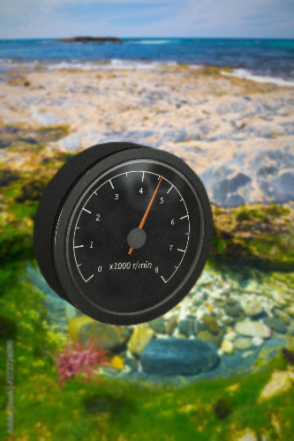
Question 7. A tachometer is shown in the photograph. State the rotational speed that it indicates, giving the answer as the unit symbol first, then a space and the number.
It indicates rpm 4500
